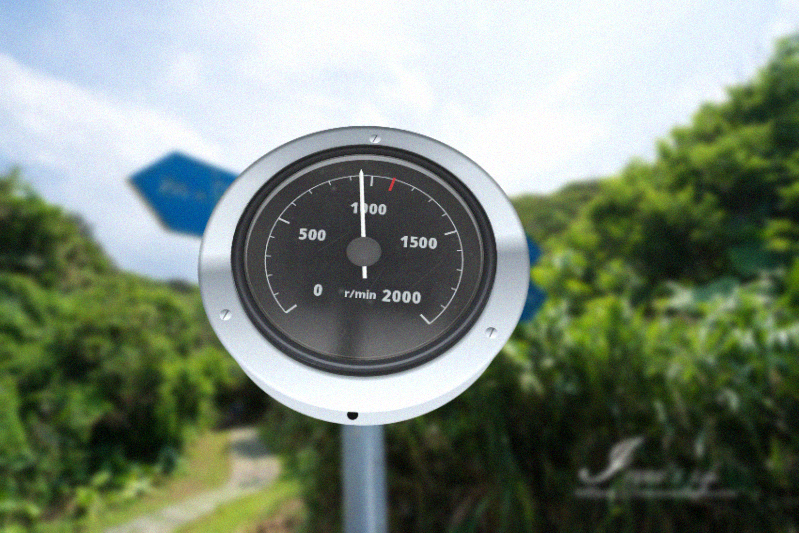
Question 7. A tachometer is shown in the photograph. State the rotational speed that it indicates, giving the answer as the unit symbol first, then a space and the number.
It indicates rpm 950
